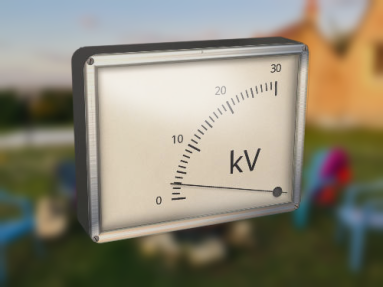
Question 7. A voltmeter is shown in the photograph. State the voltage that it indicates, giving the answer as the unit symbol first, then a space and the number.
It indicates kV 3
